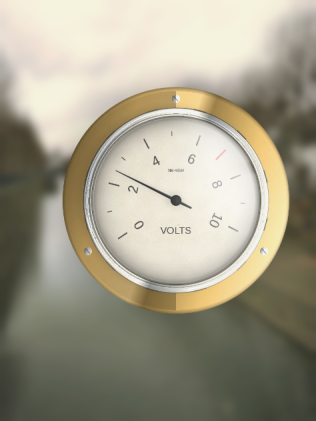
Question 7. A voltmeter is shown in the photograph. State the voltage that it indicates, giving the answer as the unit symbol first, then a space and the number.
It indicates V 2.5
